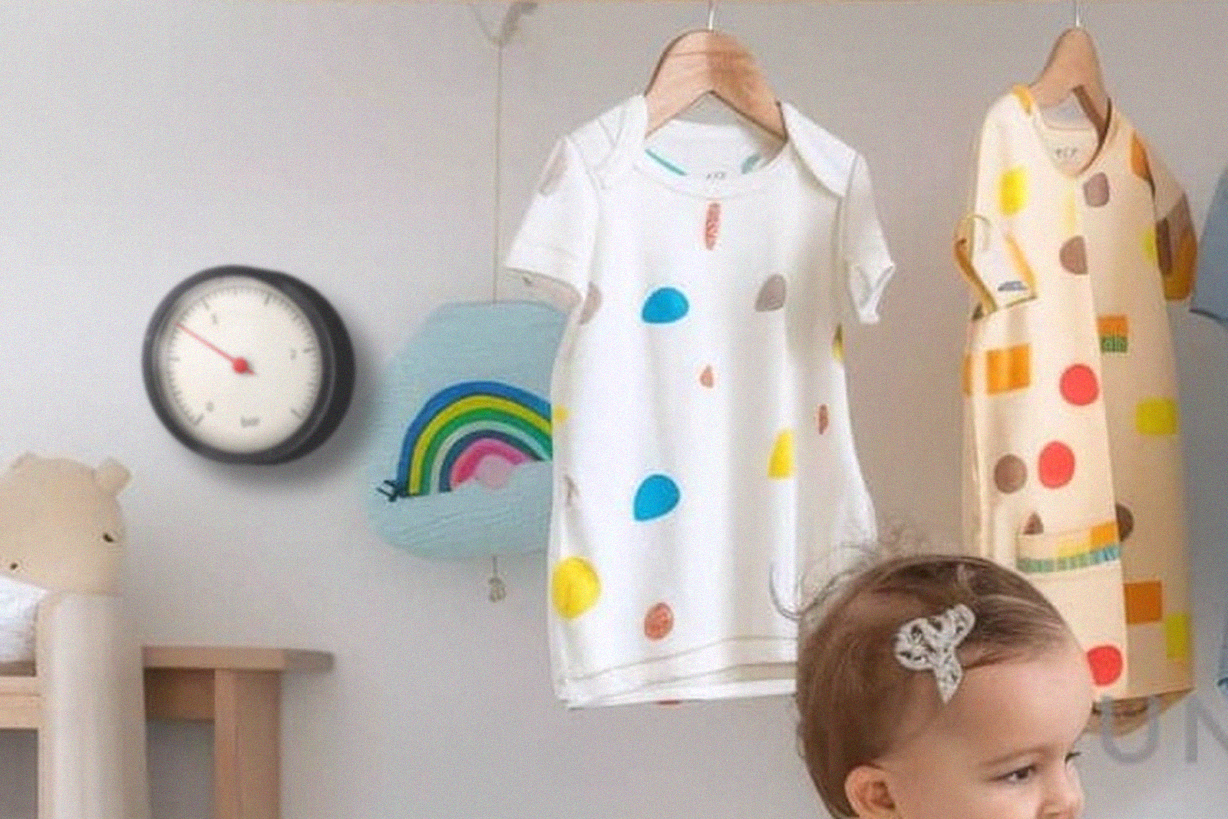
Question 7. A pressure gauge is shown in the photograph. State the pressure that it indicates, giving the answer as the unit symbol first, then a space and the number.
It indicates bar 0.75
